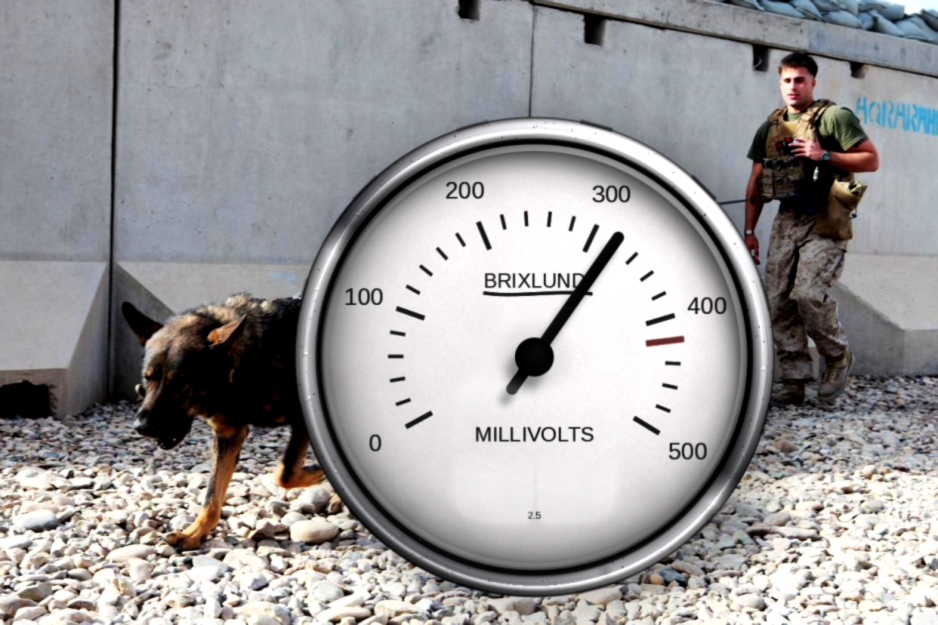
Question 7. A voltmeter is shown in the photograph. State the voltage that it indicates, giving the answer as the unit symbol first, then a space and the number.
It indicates mV 320
